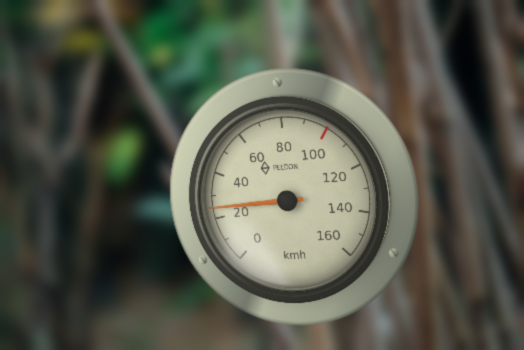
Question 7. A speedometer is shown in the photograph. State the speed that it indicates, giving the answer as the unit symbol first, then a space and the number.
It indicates km/h 25
